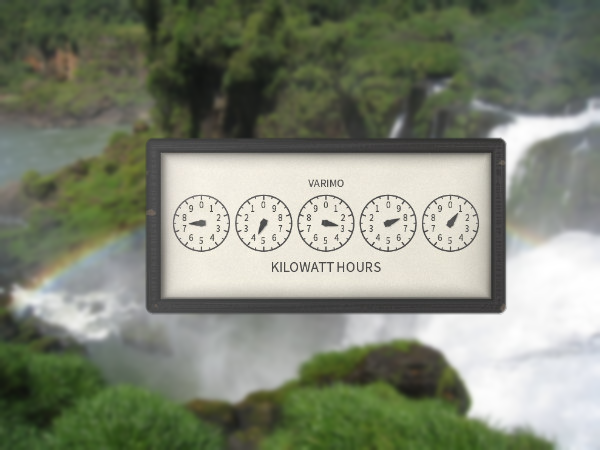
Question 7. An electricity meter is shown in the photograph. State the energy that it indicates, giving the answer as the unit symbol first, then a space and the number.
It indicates kWh 74281
